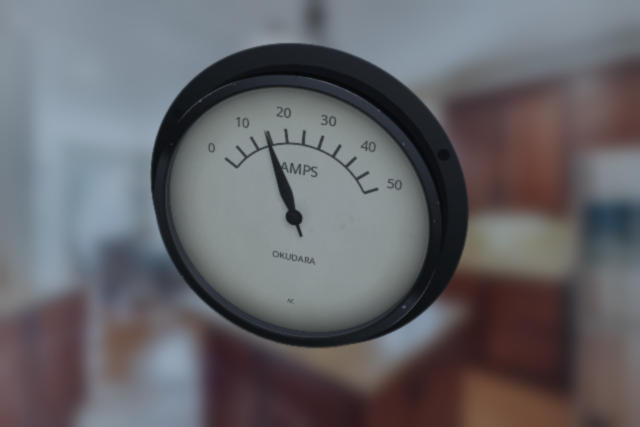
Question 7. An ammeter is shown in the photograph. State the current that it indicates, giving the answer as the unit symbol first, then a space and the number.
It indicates A 15
